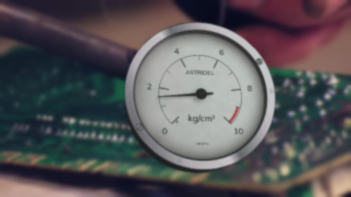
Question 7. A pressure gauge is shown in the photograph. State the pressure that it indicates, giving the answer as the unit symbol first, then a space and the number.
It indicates kg/cm² 1.5
